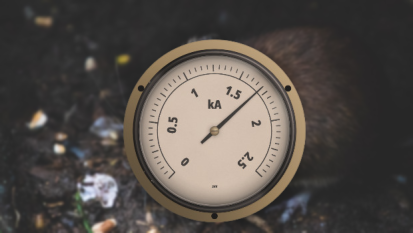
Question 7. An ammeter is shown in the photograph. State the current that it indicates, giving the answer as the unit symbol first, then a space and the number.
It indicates kA 1.7
